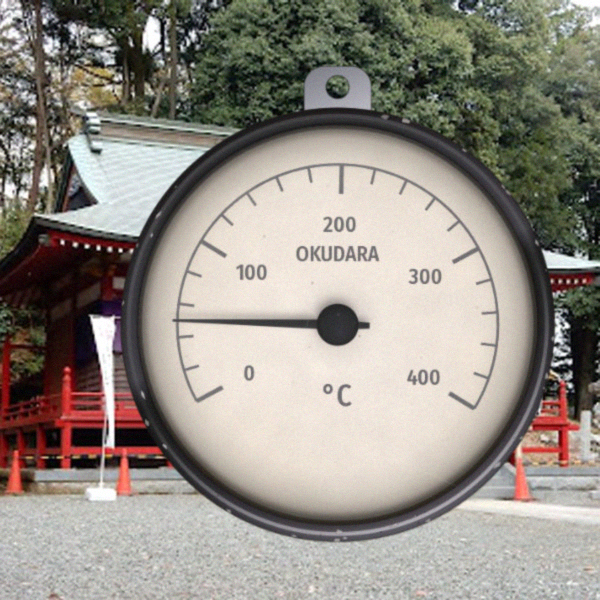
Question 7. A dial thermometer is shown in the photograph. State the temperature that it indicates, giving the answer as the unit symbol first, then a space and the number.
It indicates °C 50
